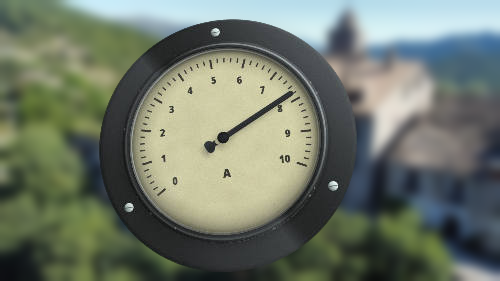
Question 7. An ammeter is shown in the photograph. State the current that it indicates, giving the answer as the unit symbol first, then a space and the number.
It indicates A 7.8
